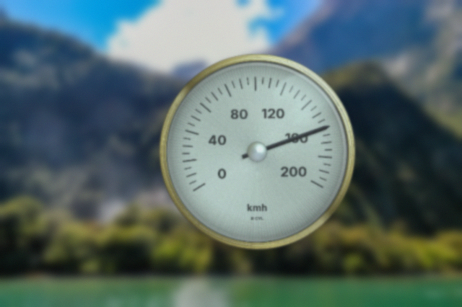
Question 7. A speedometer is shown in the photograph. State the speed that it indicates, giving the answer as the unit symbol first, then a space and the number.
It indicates km/h 160
